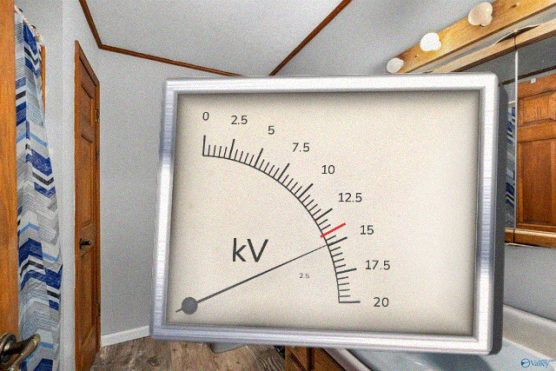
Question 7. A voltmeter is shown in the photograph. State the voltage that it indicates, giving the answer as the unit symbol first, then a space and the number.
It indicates kV 15
